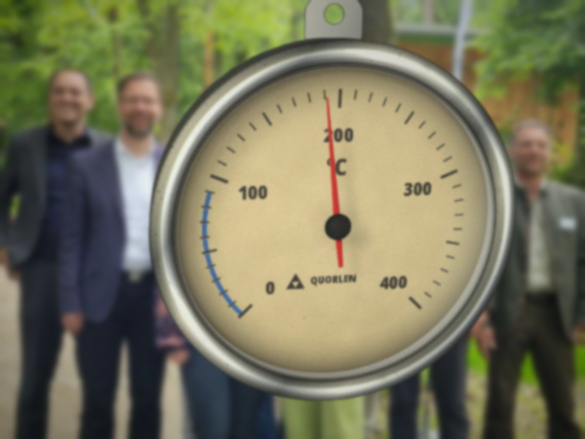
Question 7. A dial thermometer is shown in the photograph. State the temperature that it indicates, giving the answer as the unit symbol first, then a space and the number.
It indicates °C 190
